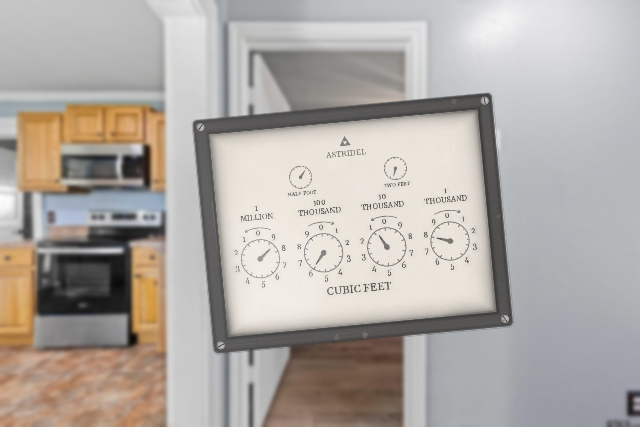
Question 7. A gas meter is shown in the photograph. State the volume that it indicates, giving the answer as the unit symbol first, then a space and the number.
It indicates ft³ 860800
